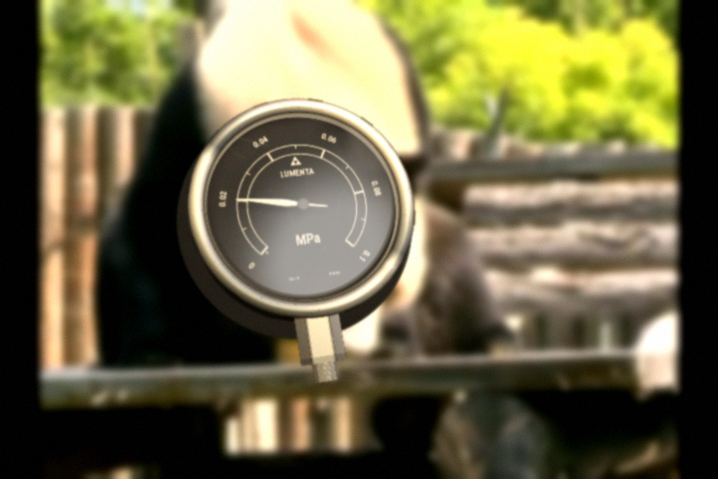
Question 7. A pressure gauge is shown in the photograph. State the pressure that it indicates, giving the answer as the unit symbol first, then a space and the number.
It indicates MPa 0.02
